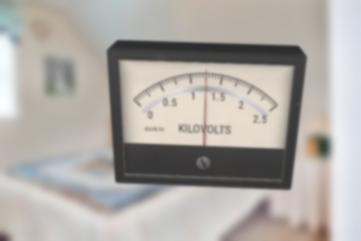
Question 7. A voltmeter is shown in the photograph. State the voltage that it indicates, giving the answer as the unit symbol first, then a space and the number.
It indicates kV 1.25
